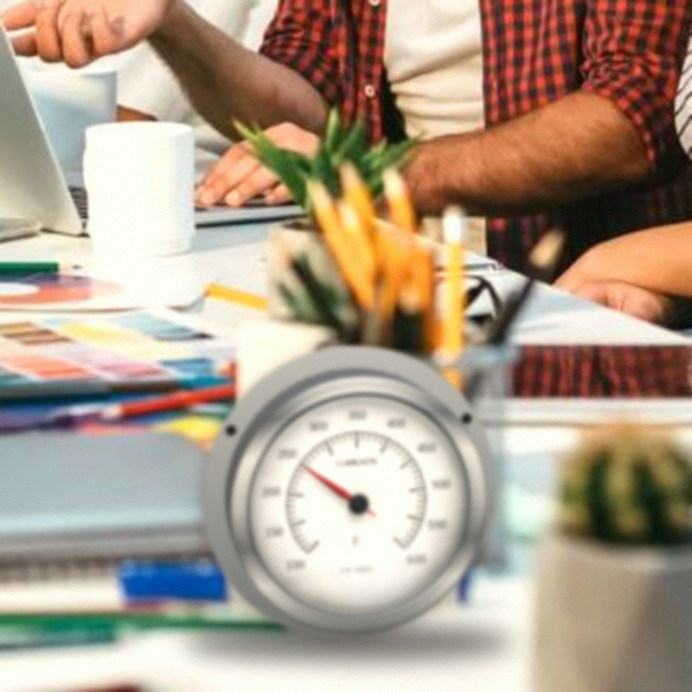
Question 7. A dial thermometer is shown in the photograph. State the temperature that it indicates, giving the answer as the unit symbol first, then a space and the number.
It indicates °F 250
